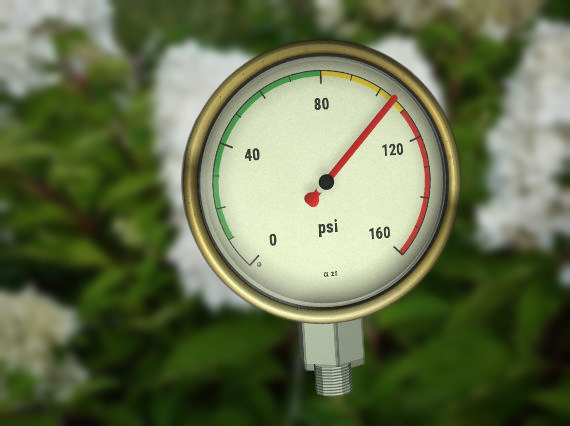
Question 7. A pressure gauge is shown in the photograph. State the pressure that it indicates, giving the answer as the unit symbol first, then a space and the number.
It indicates psi 105
